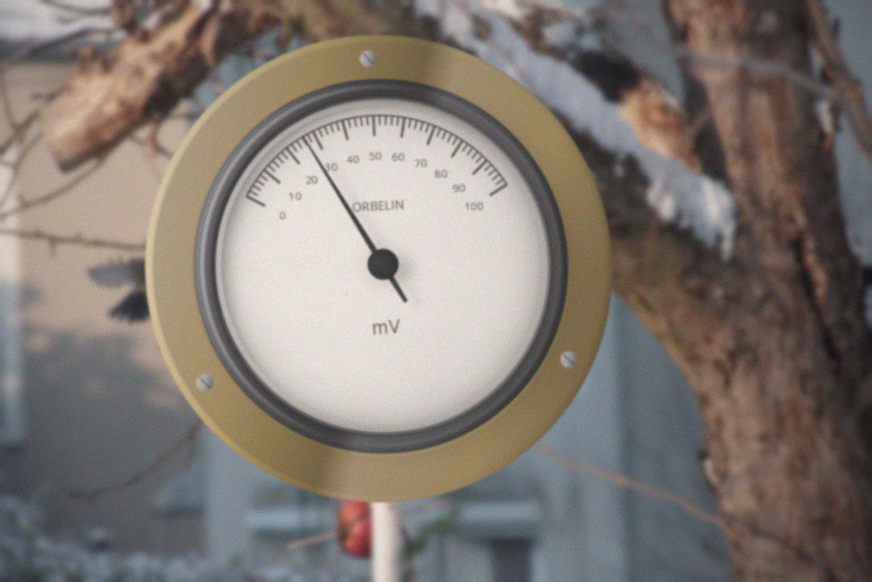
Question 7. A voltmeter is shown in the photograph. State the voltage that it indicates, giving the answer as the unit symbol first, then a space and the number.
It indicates mV 26
